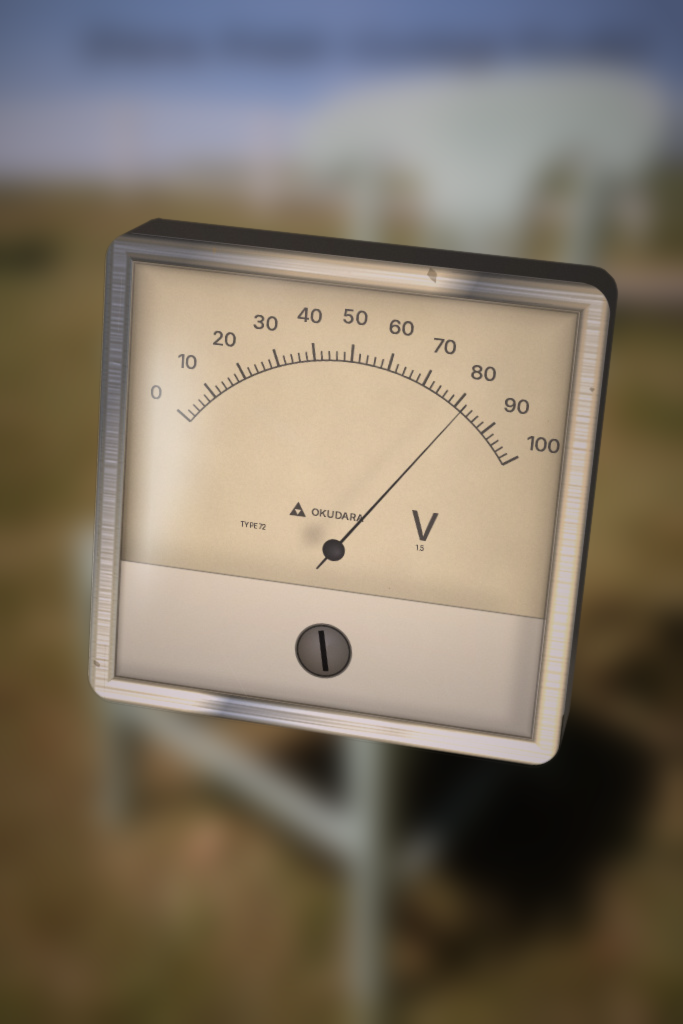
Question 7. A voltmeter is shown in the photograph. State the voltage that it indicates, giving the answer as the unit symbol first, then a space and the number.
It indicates V 82
